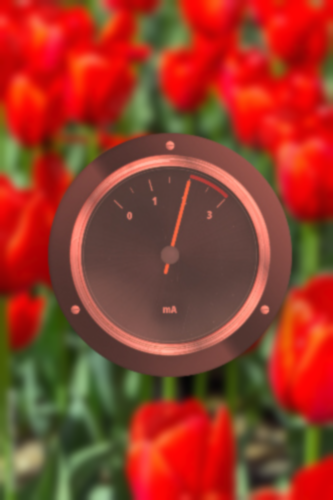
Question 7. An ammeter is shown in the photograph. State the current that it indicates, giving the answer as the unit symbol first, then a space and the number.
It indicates mA 2
